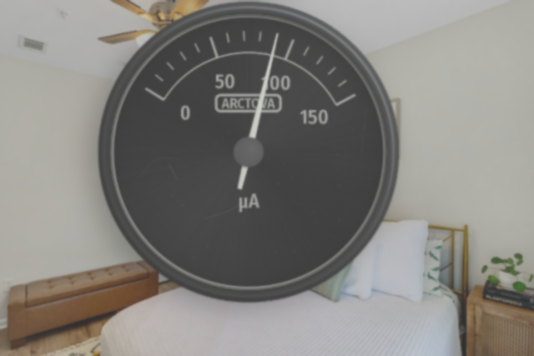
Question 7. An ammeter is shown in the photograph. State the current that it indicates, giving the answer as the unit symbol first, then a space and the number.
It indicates µA 90
